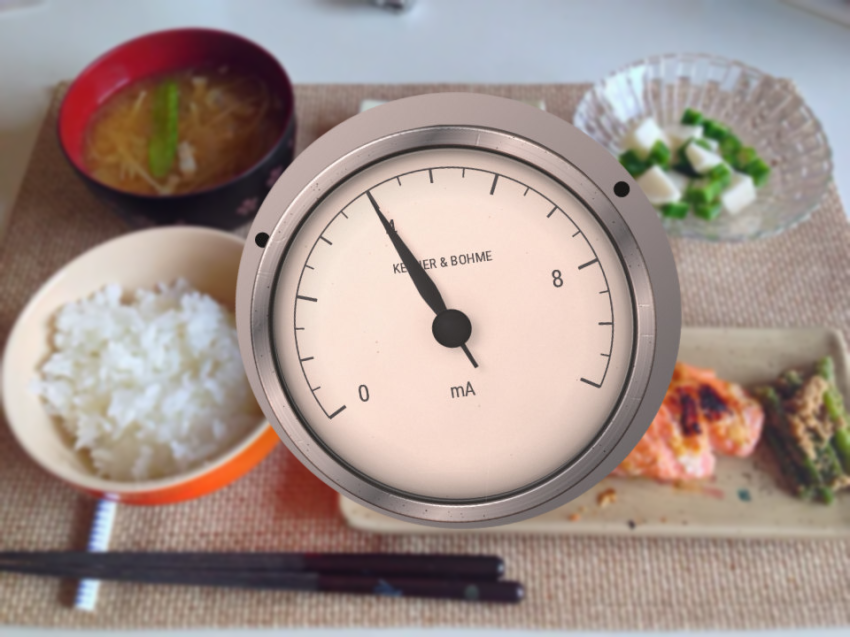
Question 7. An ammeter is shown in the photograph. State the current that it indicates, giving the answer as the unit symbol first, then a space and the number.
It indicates mA 4
